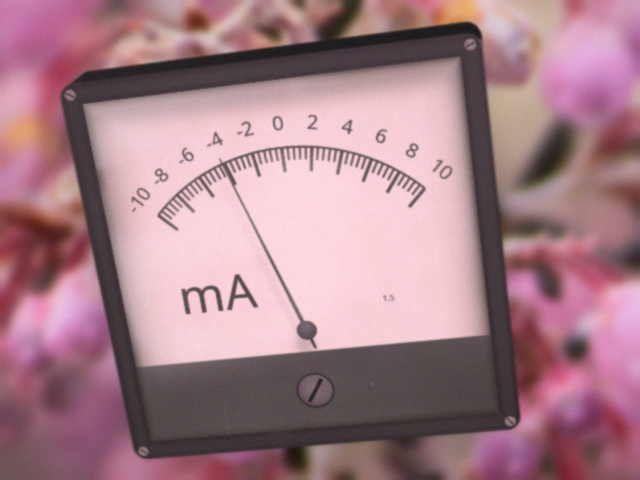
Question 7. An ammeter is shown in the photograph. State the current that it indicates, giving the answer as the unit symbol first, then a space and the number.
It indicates mA -4
